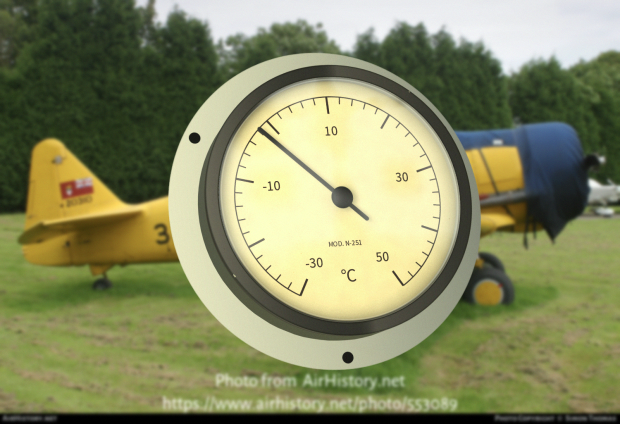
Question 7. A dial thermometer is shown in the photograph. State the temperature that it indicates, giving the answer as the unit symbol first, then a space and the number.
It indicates °C -2
